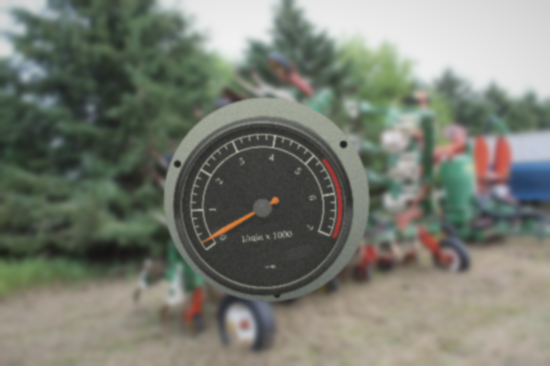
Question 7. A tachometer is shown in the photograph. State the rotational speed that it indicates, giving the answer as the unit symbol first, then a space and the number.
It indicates rpm 200
